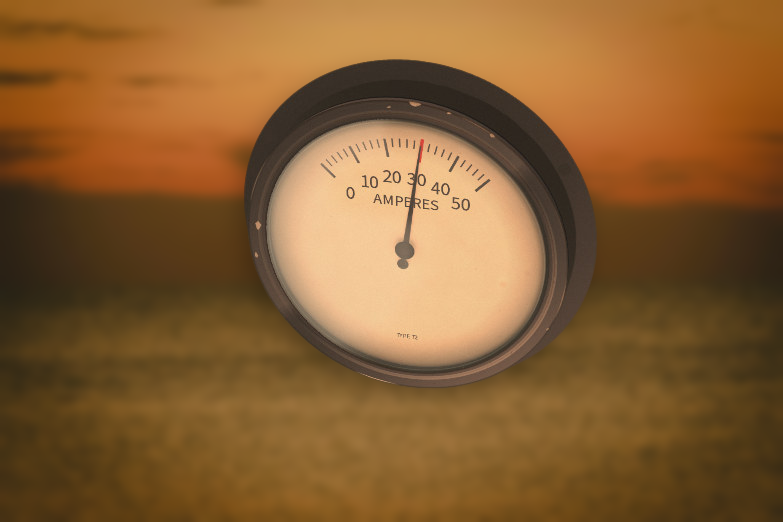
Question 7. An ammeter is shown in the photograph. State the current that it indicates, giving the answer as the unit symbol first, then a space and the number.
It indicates A 30
